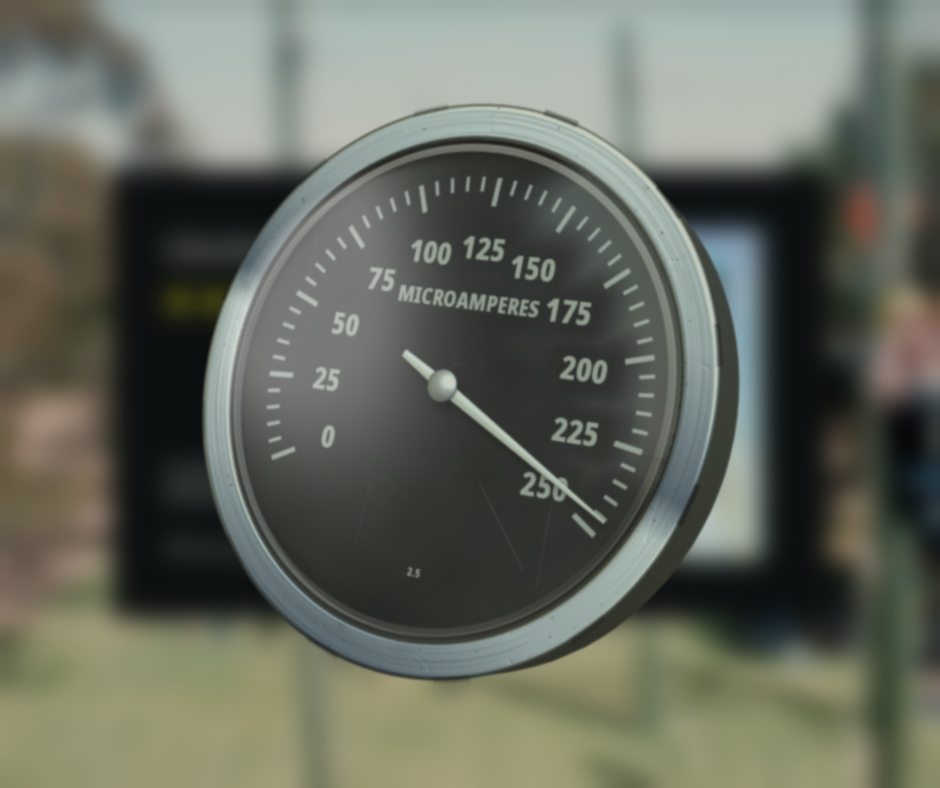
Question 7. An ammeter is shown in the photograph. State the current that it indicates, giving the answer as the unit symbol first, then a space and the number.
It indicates µA 245
